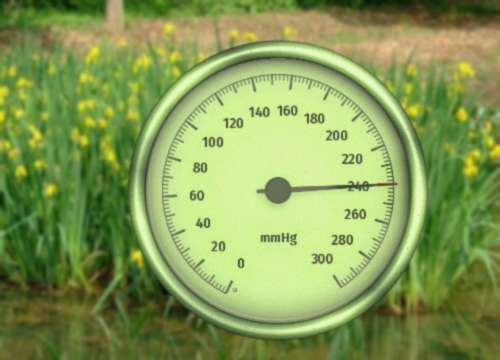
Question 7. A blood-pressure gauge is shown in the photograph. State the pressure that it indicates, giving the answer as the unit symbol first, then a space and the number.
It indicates mmHg 240
